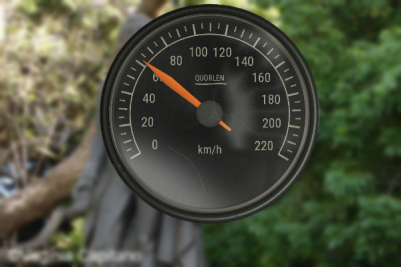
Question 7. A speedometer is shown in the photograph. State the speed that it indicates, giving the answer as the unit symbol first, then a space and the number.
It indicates km/h 62.5
